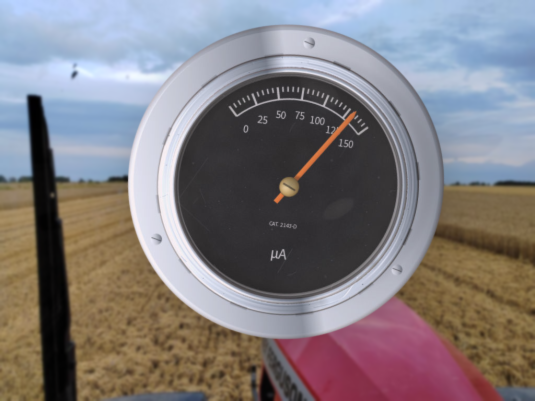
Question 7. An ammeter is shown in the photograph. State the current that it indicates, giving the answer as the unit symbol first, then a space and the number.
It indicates µA 130
